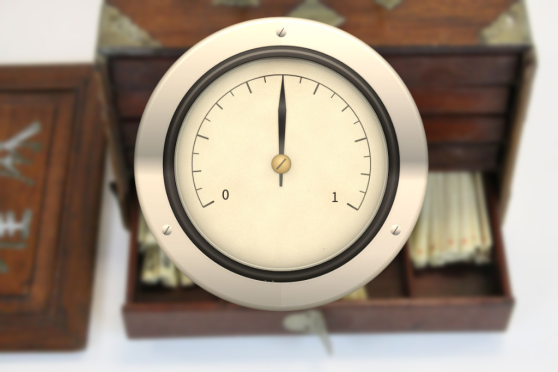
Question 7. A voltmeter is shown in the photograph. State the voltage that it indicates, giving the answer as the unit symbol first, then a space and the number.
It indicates V 0.5
